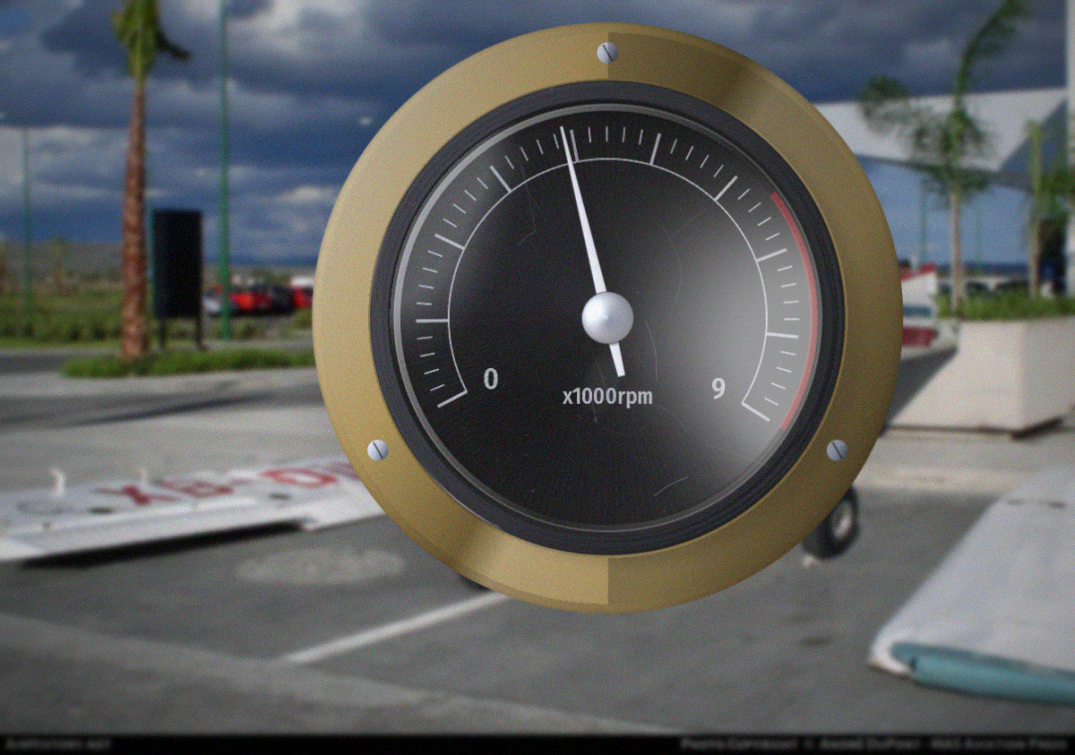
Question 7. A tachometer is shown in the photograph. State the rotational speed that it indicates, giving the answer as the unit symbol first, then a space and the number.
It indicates rpm 3900
